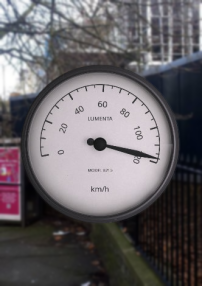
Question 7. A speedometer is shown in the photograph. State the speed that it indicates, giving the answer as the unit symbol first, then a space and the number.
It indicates km/h 117.5
